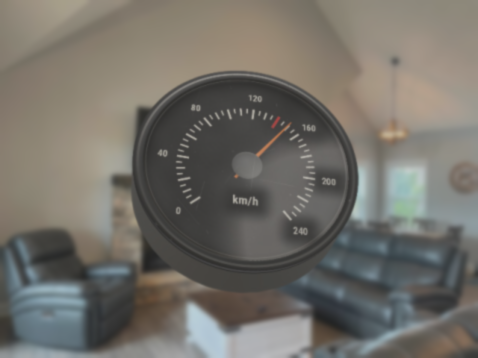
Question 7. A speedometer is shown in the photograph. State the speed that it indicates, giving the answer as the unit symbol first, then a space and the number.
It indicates km/h 150
